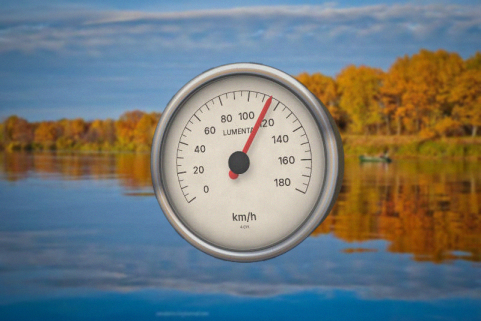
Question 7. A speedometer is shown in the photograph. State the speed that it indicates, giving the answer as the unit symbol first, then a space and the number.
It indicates km/h 115
